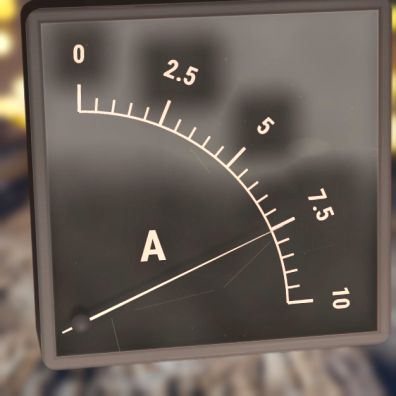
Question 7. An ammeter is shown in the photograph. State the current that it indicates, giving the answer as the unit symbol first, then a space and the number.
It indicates A 7.5
